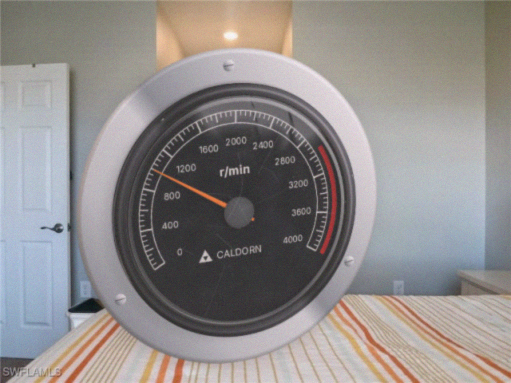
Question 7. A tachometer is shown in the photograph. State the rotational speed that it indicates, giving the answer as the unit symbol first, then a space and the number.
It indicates rpm 1000
